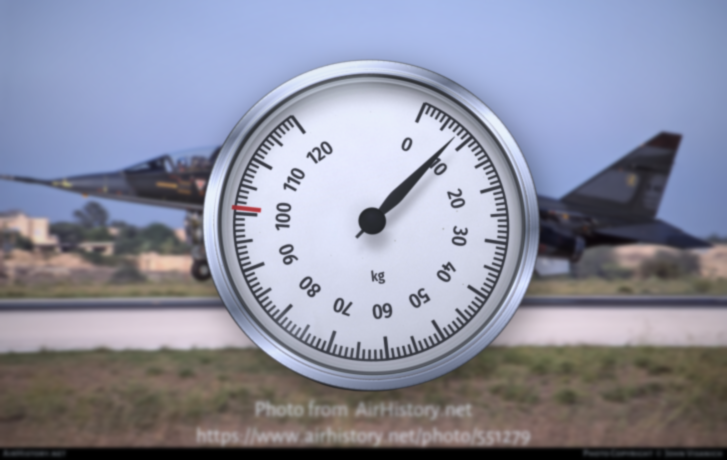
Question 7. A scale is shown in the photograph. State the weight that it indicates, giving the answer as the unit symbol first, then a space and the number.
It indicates kg 8
